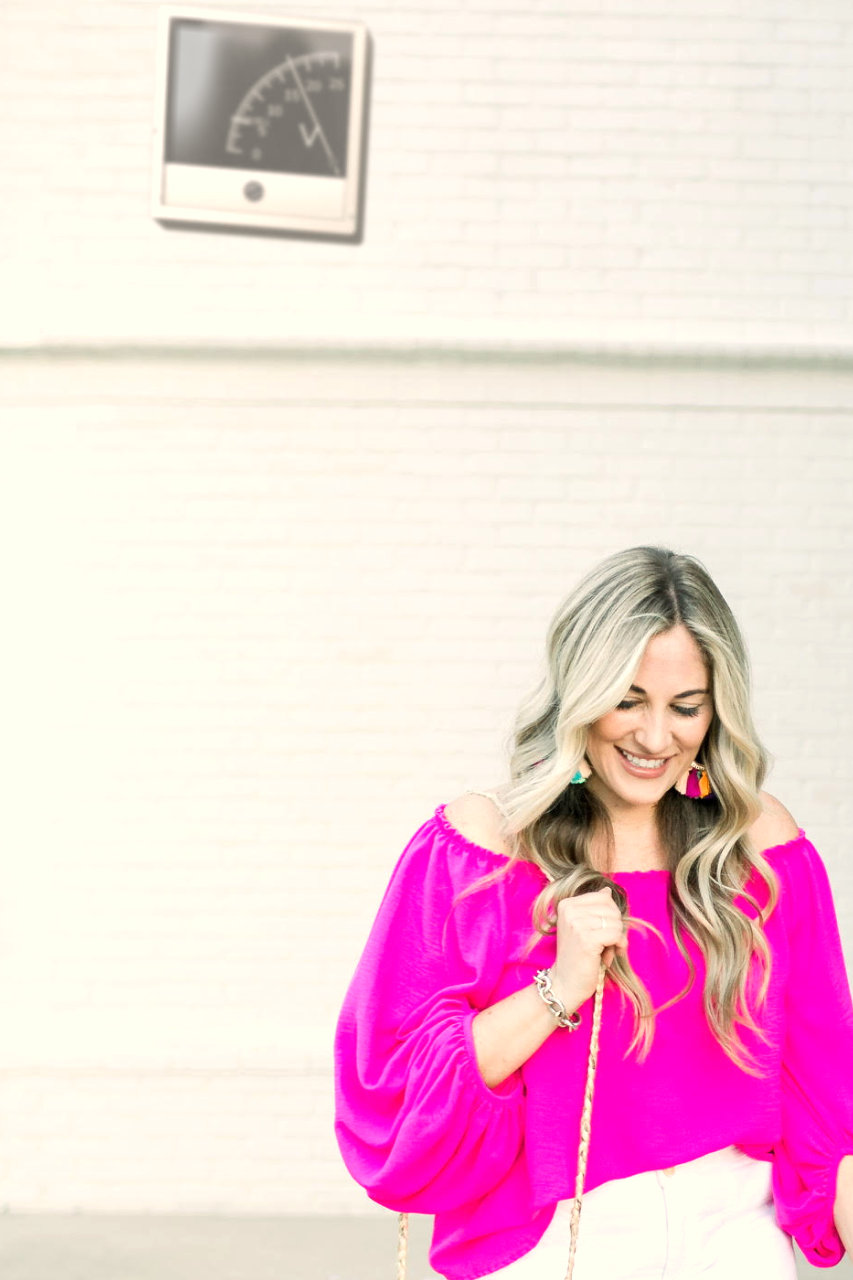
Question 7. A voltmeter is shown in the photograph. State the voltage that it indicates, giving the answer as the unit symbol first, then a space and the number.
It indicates V 17.5
